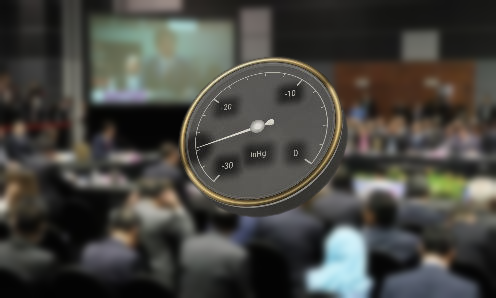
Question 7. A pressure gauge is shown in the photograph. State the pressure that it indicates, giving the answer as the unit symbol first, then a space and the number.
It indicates inHg -26
